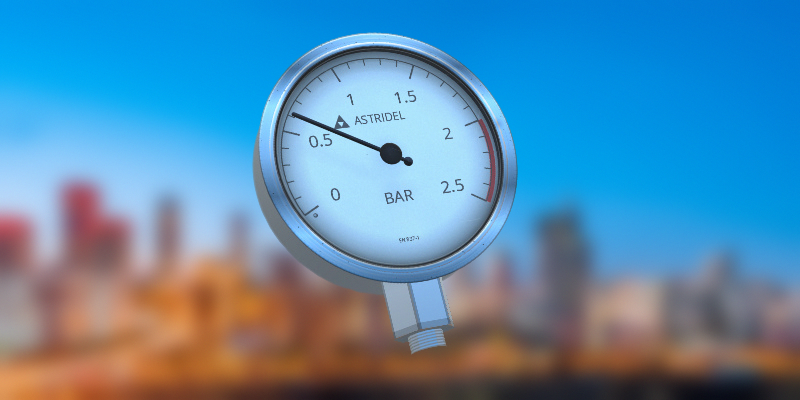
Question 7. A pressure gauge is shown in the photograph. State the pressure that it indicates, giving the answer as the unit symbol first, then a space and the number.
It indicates bar 0.6
